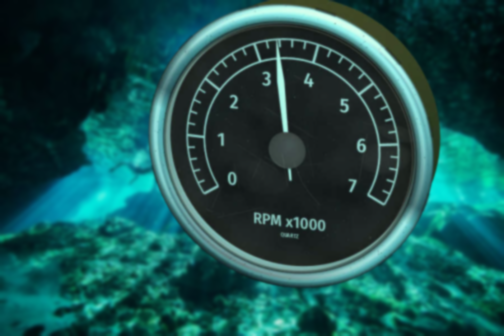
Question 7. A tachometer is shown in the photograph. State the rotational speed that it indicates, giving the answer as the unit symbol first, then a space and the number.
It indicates rpm 3400
